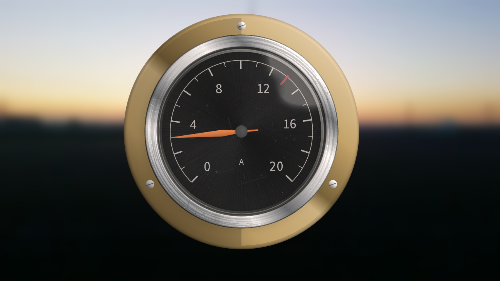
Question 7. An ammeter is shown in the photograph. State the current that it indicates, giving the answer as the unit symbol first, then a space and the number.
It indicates A 3
